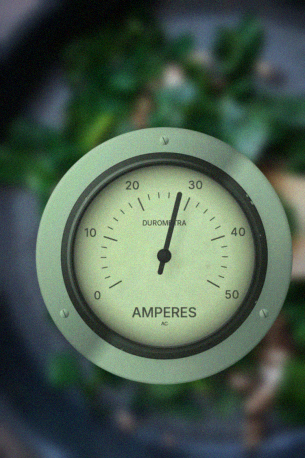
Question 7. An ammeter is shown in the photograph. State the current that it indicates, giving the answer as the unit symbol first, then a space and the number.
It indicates A 28
